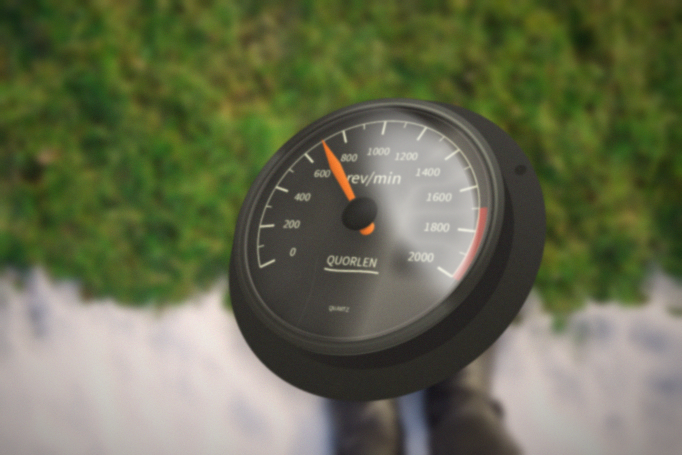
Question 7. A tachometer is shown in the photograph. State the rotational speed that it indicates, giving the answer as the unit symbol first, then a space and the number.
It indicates rpm 700
